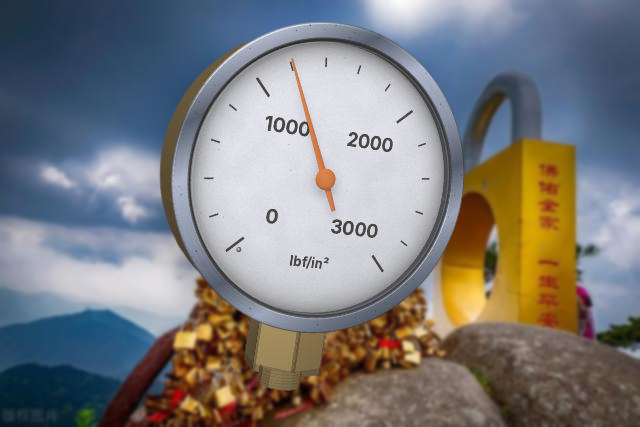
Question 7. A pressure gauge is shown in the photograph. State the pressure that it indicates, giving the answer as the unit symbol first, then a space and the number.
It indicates psi 1200
